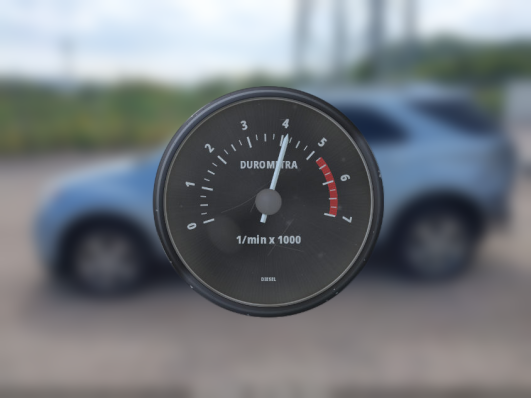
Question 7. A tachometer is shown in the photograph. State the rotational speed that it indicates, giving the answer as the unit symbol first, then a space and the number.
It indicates rpm 4125
